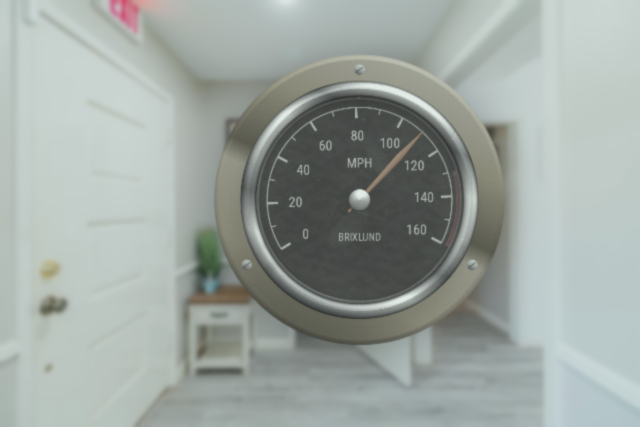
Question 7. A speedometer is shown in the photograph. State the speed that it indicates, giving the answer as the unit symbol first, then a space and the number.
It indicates mph 110
